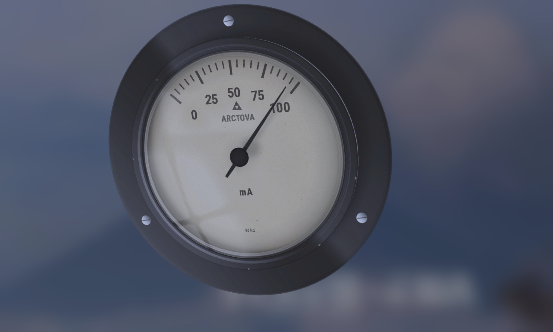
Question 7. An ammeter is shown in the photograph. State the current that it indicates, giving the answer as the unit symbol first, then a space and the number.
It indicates mA 95
